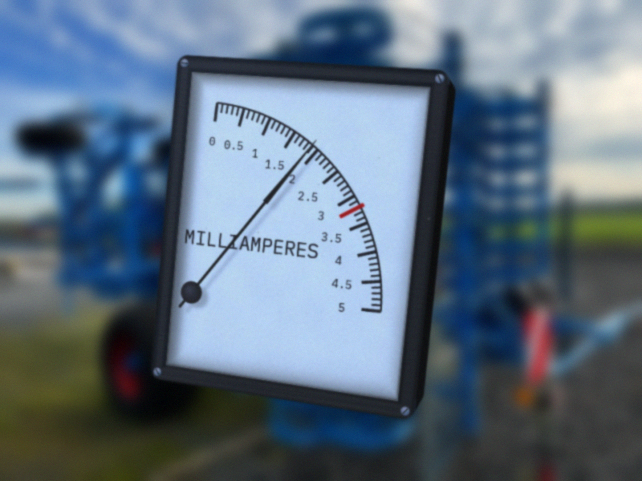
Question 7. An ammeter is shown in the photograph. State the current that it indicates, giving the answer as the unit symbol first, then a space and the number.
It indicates mA 1.9
